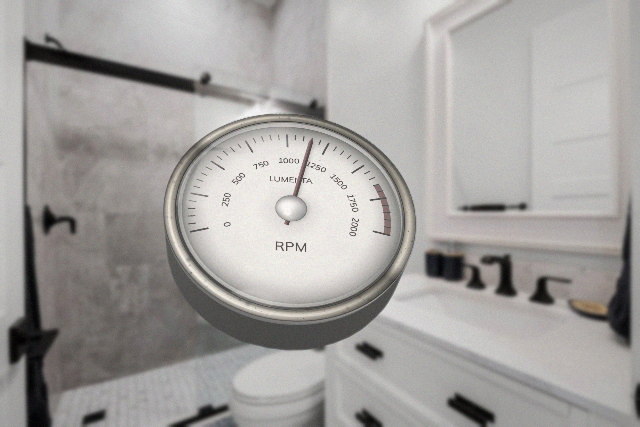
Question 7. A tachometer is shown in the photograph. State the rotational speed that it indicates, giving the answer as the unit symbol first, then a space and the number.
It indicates rpm 1150
